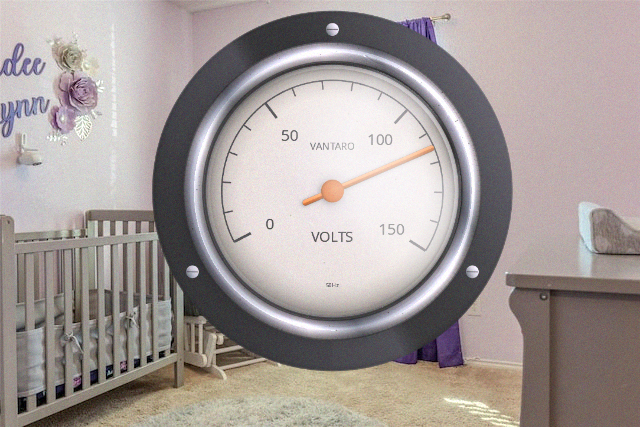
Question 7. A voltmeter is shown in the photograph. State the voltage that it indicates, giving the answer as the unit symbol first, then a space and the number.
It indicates V 115
